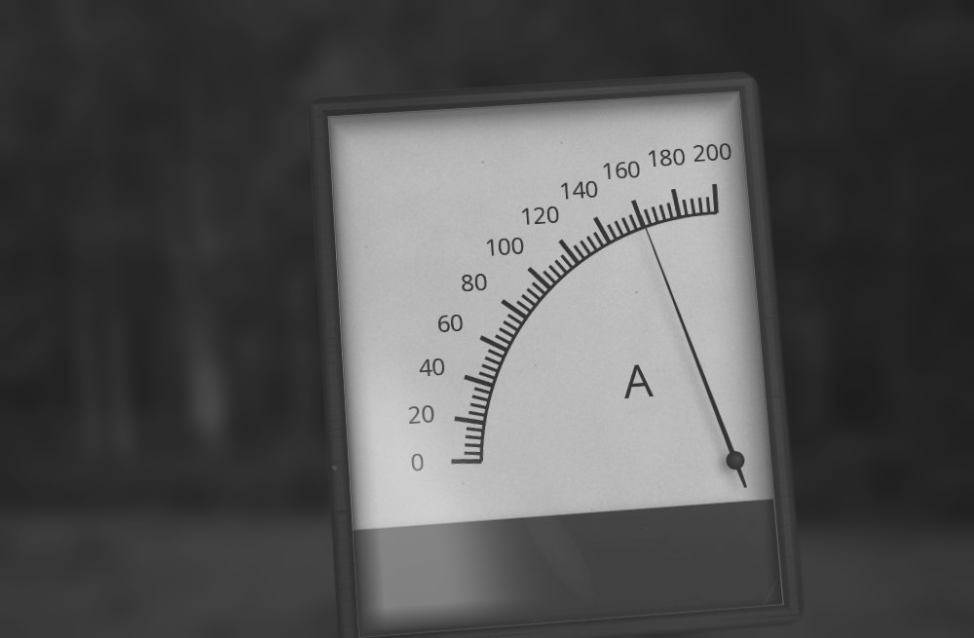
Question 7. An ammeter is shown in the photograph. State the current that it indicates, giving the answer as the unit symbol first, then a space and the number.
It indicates A 160
